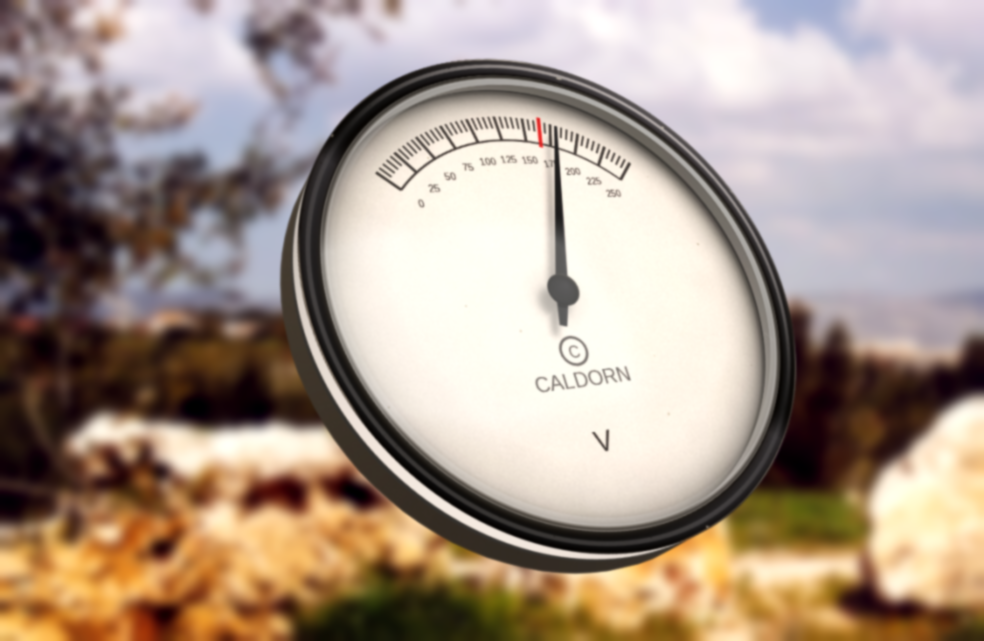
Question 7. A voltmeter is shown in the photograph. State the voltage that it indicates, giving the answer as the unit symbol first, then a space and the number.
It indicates V 175
